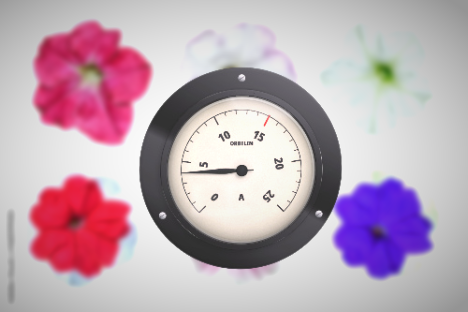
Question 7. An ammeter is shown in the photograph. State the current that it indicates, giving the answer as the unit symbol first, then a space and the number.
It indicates A 4
